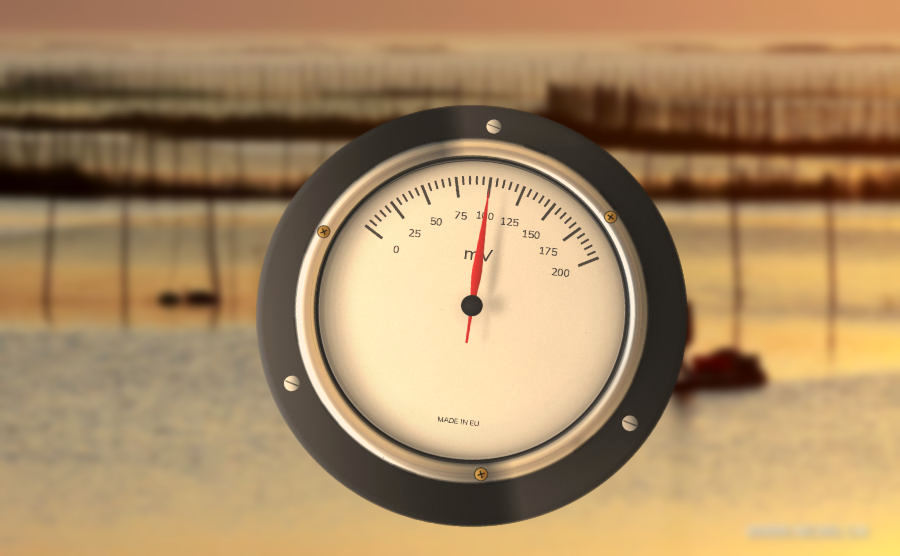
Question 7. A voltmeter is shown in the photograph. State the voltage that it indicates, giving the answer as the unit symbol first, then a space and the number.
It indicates mV 100
